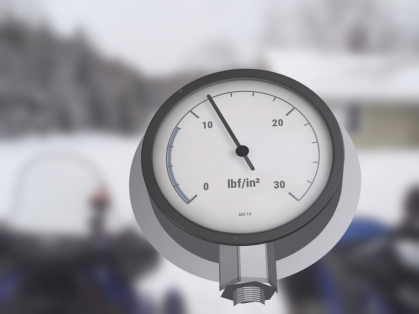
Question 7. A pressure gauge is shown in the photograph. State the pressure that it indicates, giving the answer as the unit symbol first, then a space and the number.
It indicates psi 12
